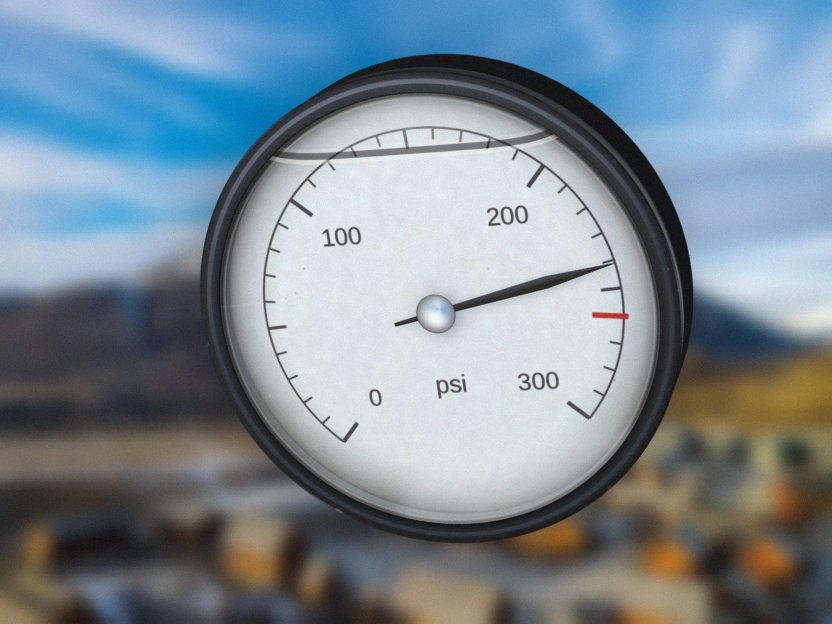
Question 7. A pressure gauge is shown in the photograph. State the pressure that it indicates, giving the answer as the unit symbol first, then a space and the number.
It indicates psi 240
